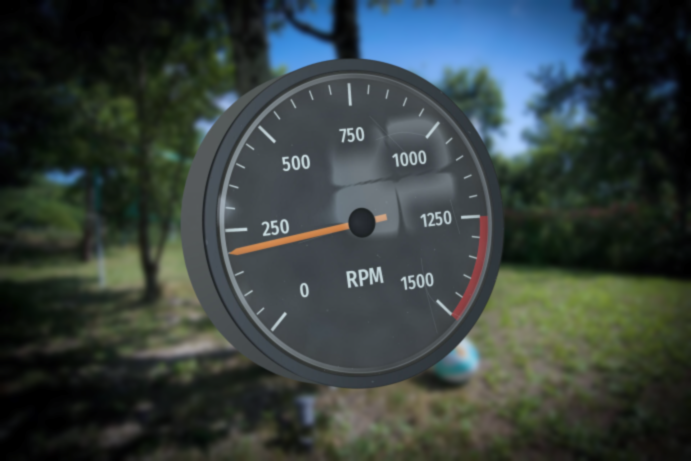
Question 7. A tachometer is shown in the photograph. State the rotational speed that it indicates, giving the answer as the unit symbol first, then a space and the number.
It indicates rpm 200
